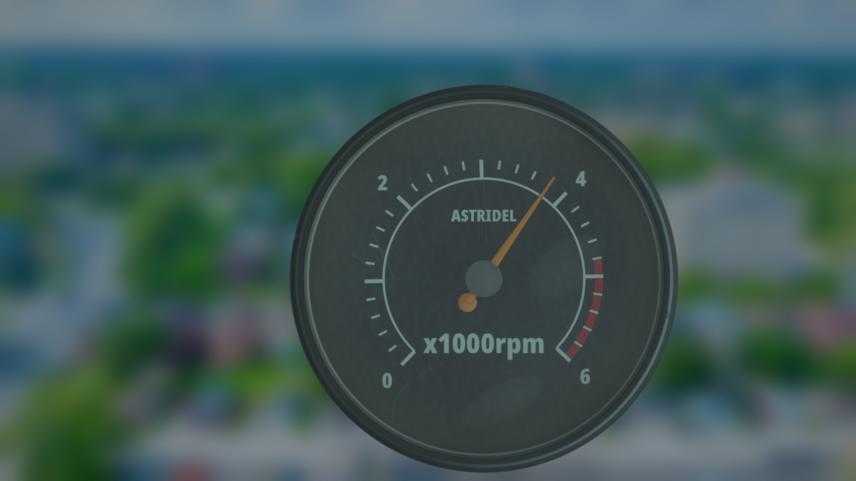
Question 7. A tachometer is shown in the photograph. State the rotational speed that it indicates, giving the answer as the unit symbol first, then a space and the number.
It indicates rpm 3800
